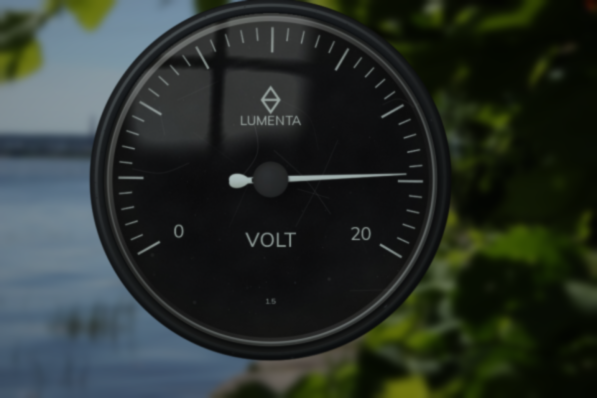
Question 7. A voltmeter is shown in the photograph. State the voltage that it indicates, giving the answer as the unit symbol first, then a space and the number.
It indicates V 17.25
